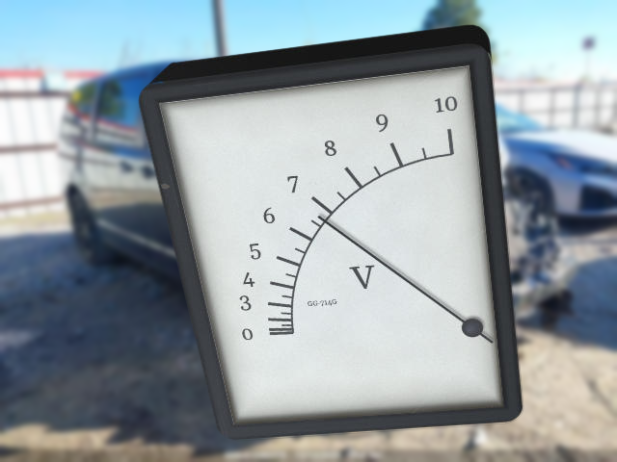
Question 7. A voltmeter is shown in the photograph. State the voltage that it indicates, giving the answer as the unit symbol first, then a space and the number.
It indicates V 6.75
